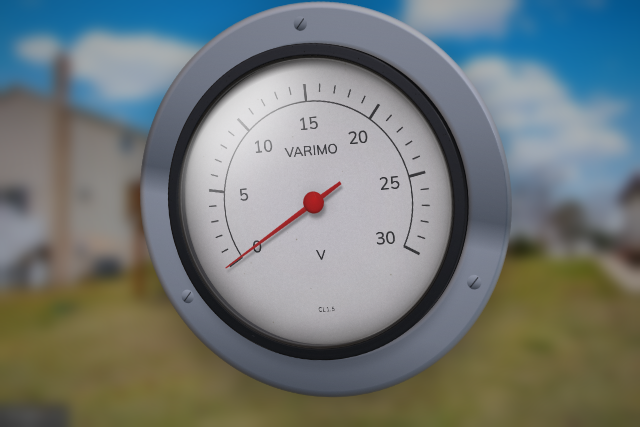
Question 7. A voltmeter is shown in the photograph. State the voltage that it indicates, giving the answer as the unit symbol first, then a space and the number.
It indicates V 0
